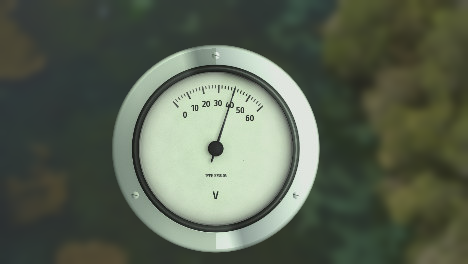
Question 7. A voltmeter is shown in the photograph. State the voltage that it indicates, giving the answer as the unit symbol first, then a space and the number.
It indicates V 40
